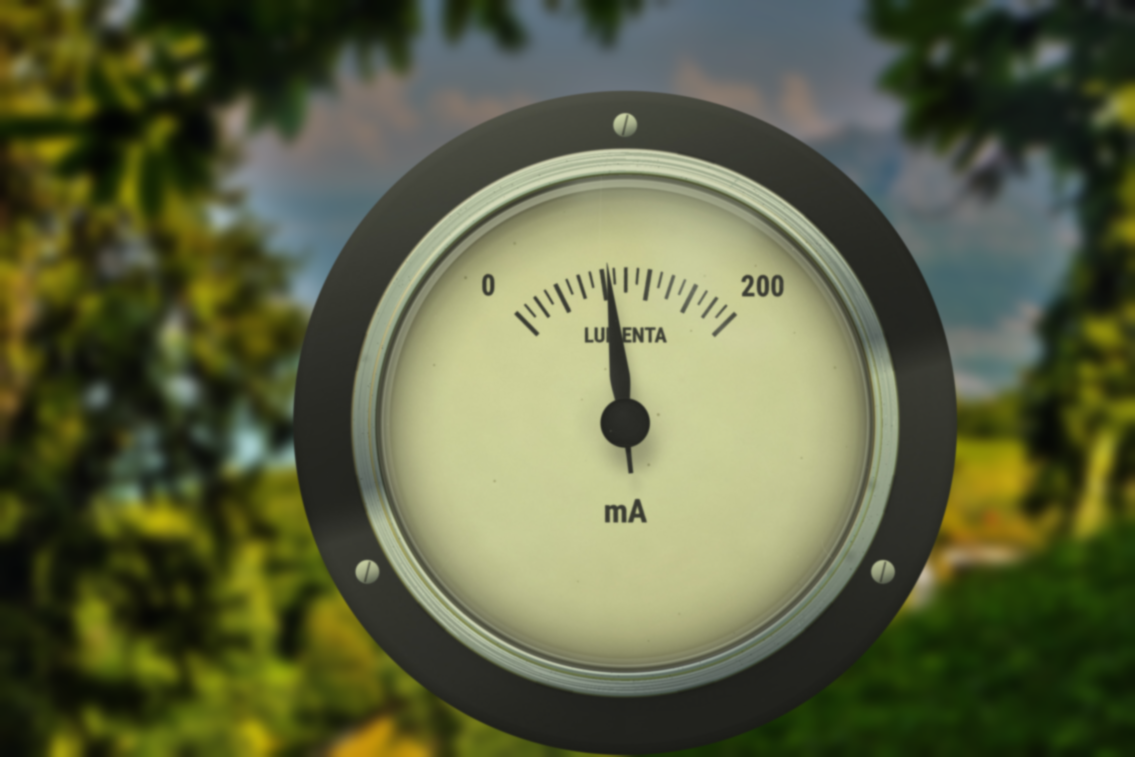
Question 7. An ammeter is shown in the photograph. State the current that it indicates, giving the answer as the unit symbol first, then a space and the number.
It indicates mA 85
